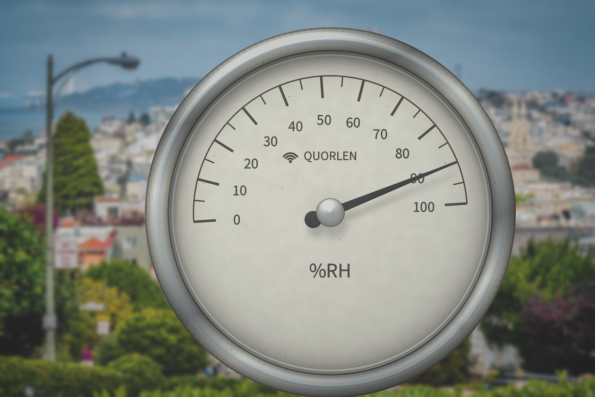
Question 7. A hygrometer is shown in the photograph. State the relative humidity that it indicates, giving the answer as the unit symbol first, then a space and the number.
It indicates % 90
